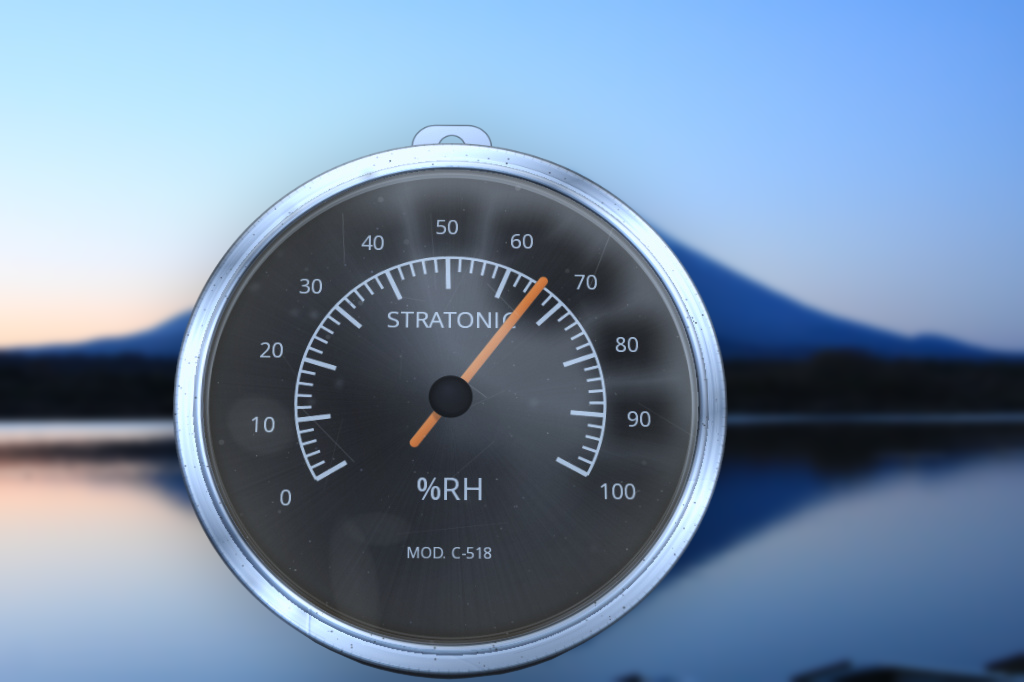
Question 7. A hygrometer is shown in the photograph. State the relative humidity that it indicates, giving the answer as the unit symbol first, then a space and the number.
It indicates % 66
